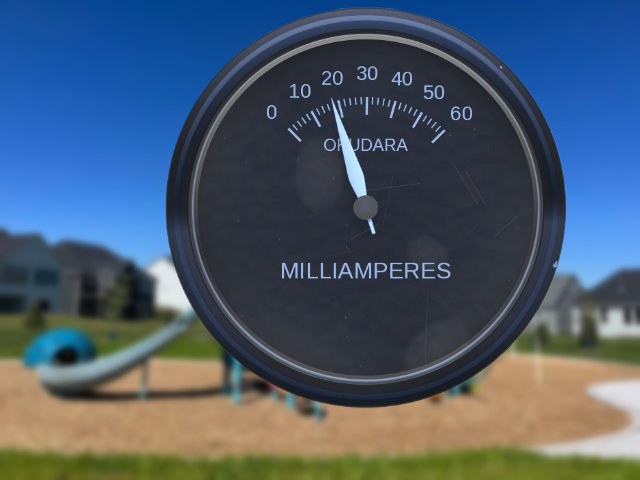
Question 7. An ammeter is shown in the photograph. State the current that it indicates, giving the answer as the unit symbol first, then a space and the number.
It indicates mA 18
